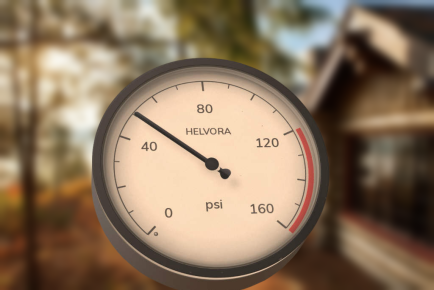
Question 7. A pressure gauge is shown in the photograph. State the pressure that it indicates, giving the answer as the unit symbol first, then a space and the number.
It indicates psi 50
